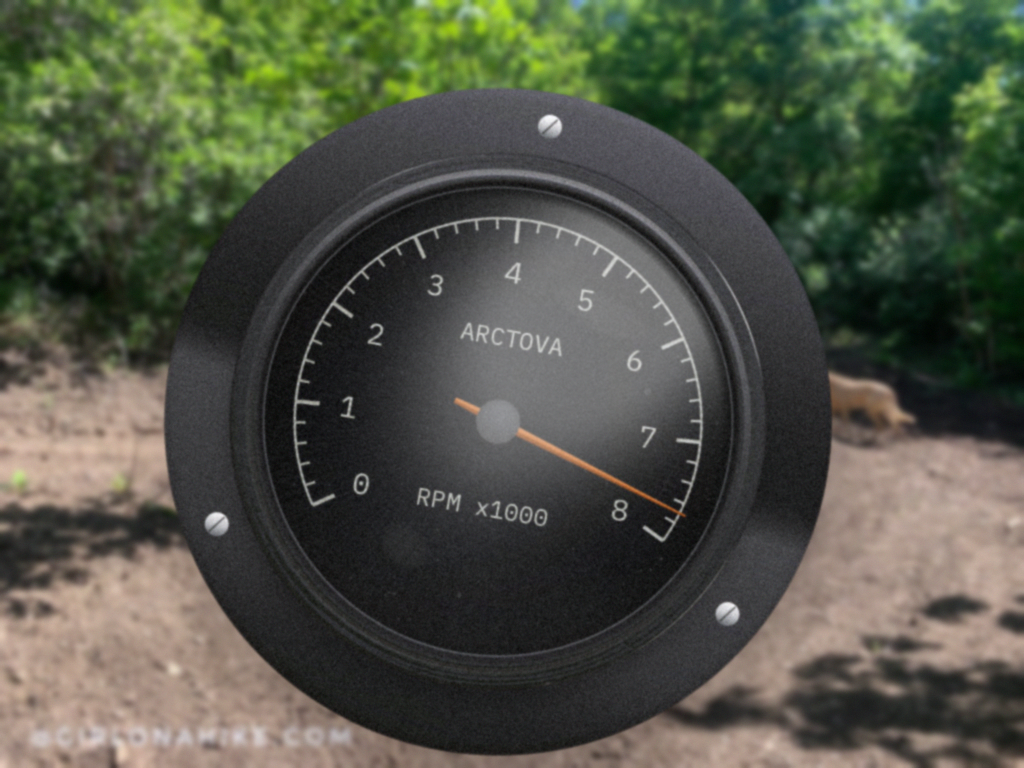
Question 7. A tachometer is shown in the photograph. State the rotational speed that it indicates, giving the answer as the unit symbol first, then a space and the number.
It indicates rpm 7700
